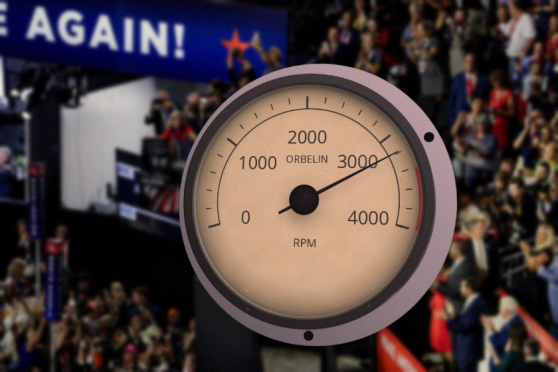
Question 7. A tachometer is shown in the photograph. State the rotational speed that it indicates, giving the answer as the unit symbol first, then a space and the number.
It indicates rpm 3200
